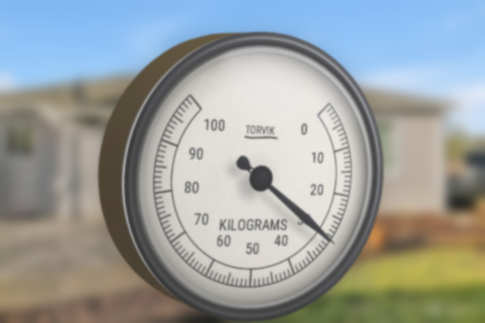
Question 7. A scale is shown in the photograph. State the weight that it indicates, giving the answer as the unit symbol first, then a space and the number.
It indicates kg 30
